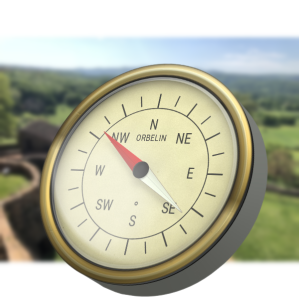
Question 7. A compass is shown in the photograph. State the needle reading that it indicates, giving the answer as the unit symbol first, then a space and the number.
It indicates ° 307.5
